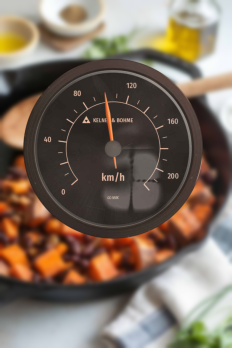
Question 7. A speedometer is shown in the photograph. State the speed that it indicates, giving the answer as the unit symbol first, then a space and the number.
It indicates km/h 100
